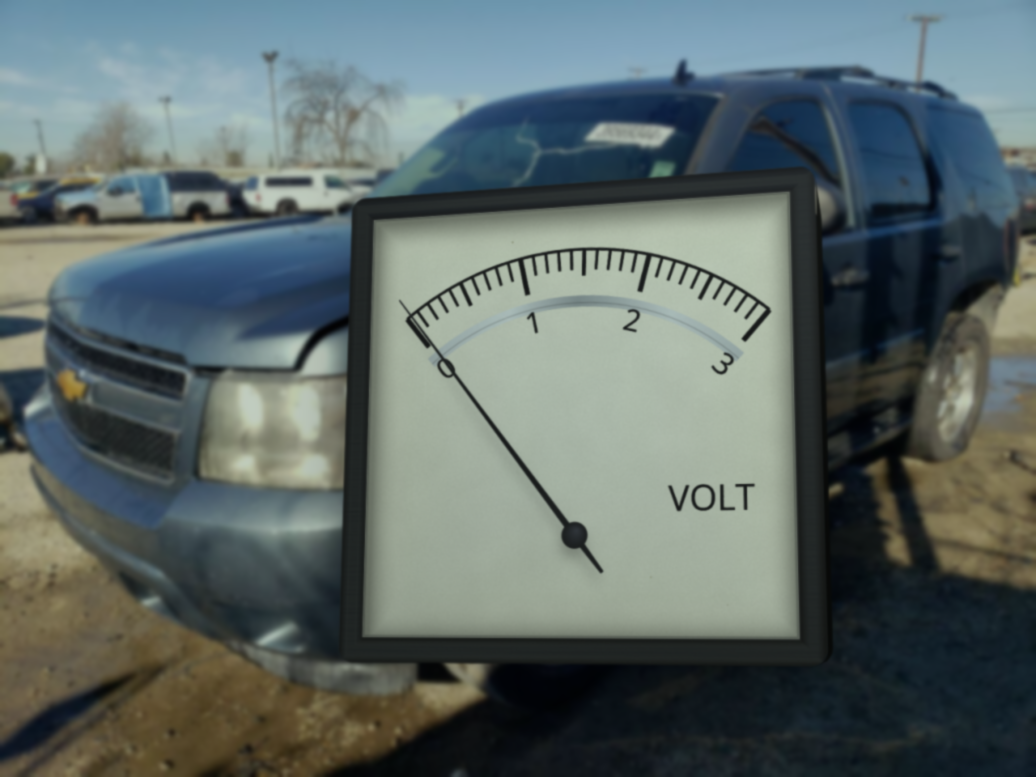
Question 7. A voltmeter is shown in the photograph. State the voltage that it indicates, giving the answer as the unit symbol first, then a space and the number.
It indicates V 0.05
